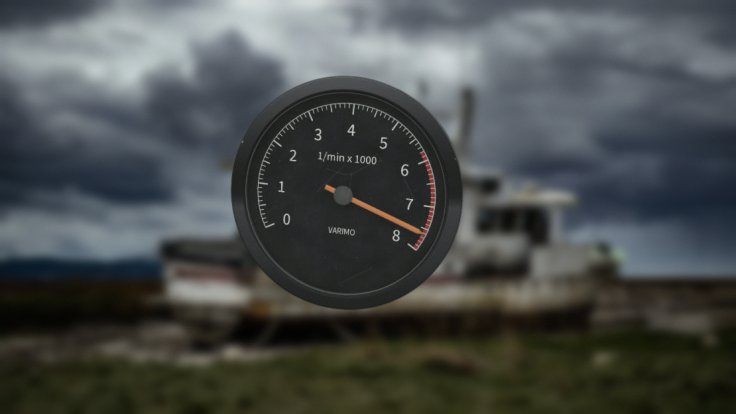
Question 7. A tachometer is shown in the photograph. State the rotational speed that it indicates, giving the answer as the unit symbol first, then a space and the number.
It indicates rpm 7600
